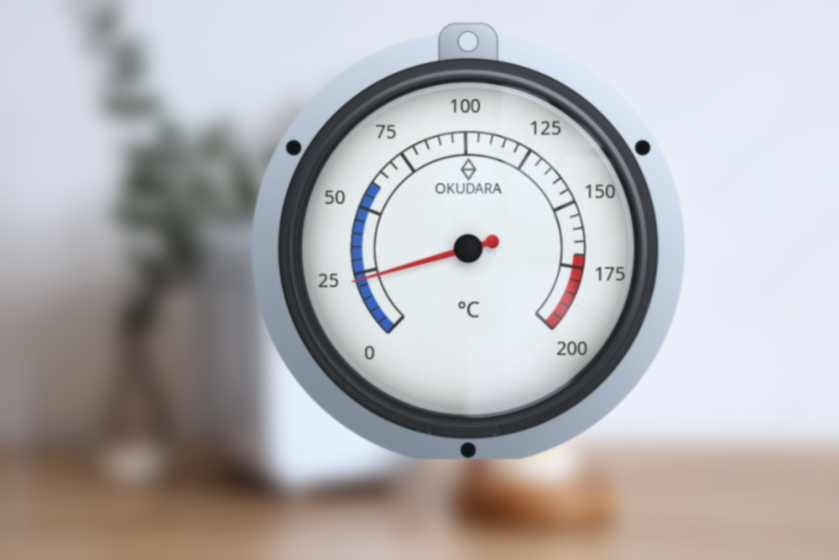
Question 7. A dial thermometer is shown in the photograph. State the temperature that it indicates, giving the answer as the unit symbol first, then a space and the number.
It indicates °C 22.5
